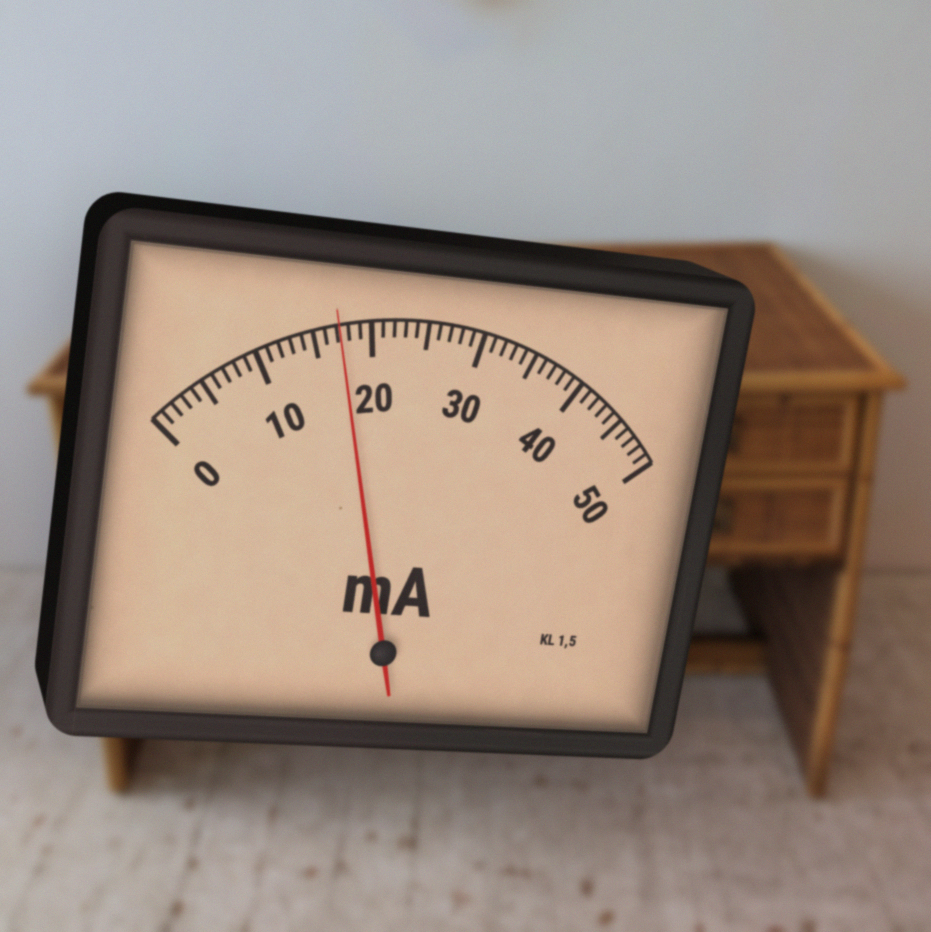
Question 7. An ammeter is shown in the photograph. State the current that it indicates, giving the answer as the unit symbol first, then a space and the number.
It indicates mA 17
